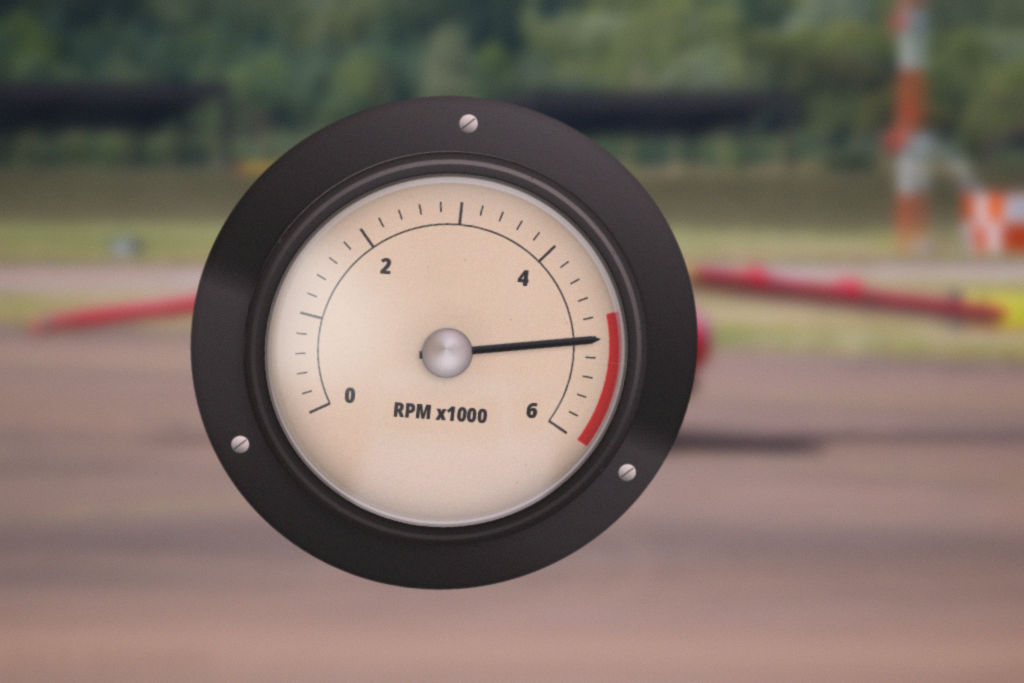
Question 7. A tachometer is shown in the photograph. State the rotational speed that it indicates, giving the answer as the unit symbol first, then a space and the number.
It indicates rpm 5000
